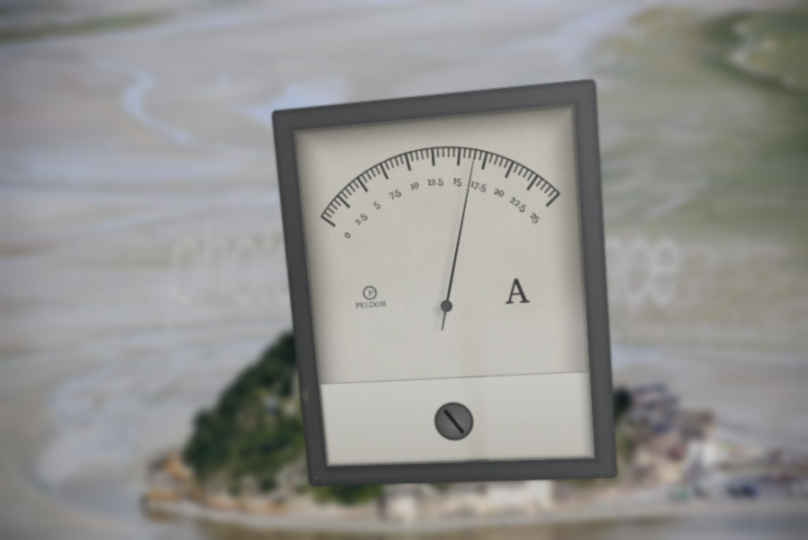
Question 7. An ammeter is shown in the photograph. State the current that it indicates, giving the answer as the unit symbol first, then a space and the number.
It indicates A 16.5
